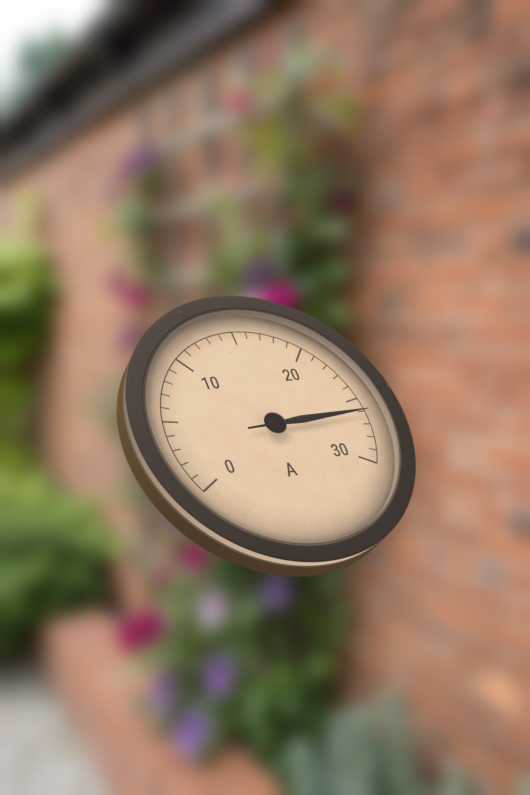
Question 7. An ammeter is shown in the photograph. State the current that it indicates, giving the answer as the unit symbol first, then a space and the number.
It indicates A 26
